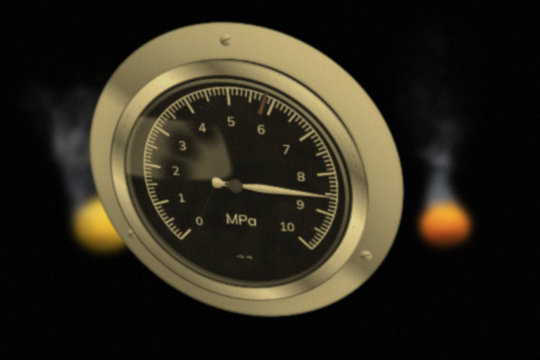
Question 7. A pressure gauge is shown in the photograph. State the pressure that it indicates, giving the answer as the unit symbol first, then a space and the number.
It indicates MPa 8.5
